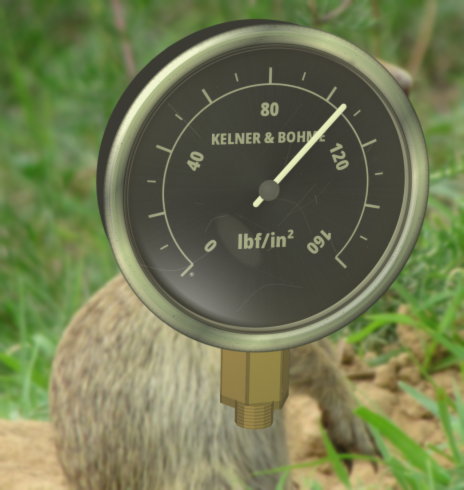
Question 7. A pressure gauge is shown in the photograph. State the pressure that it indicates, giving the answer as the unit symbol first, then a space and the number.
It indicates psi 105
